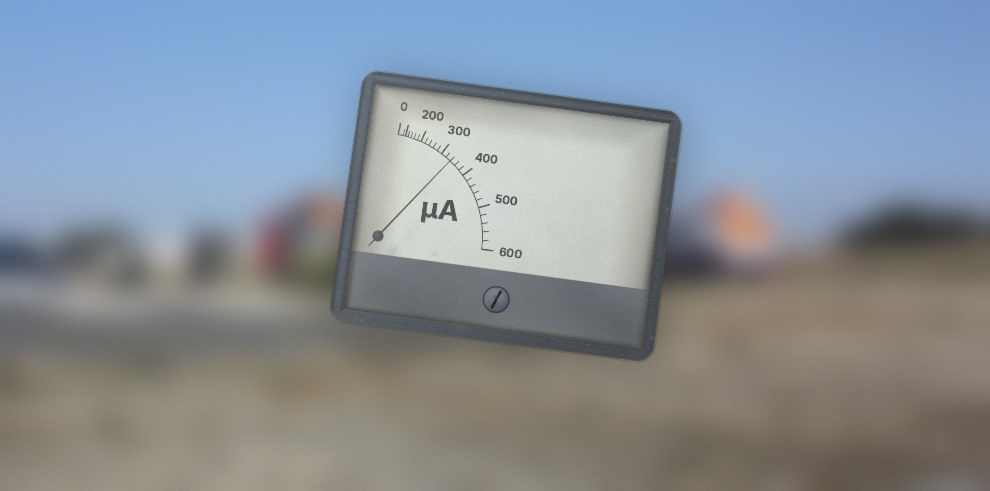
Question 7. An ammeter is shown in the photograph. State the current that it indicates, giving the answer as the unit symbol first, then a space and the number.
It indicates µA 340
